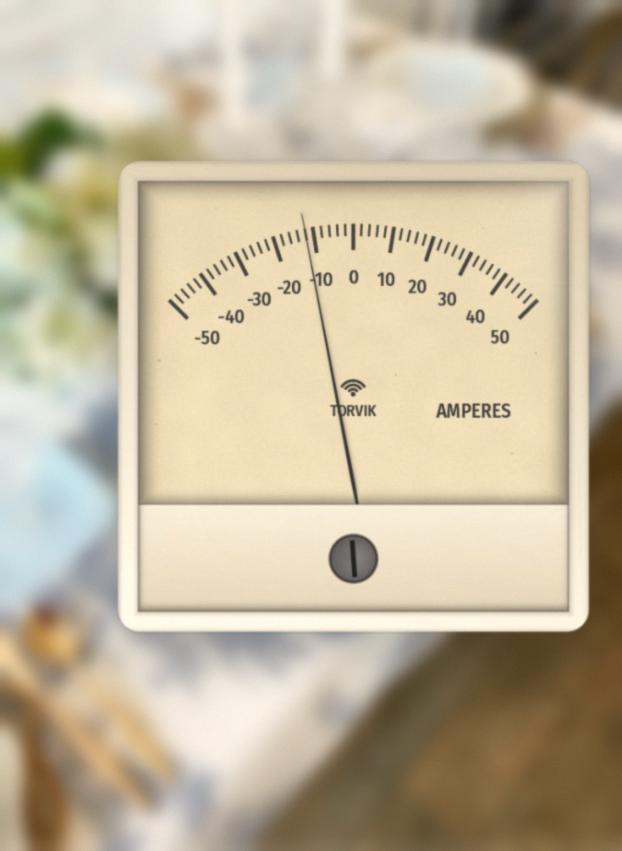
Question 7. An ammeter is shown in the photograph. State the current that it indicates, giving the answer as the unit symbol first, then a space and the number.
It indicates A -12
